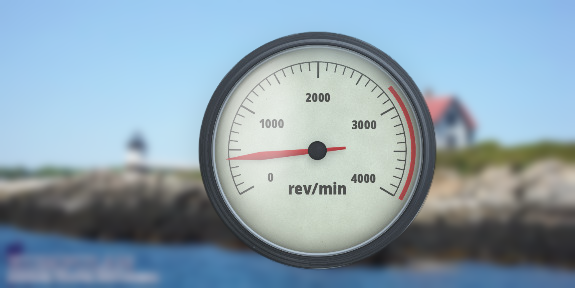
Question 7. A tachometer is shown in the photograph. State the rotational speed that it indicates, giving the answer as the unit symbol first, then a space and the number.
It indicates rpm 400
